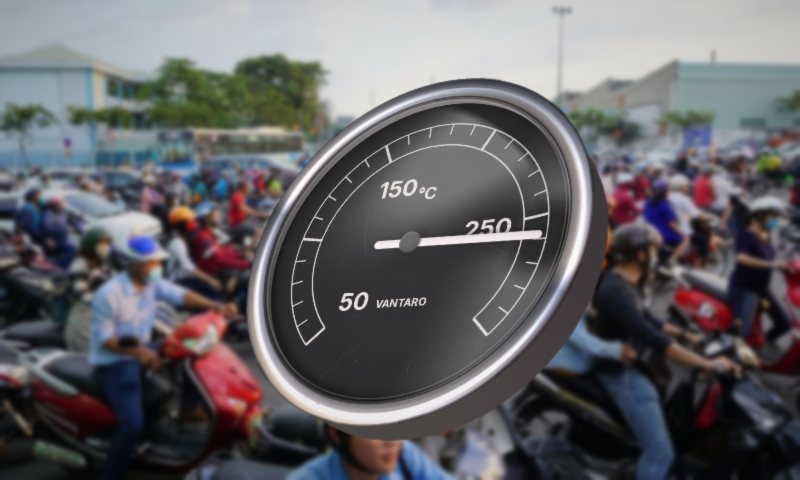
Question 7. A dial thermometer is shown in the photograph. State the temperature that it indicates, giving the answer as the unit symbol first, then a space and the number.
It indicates °C 260
